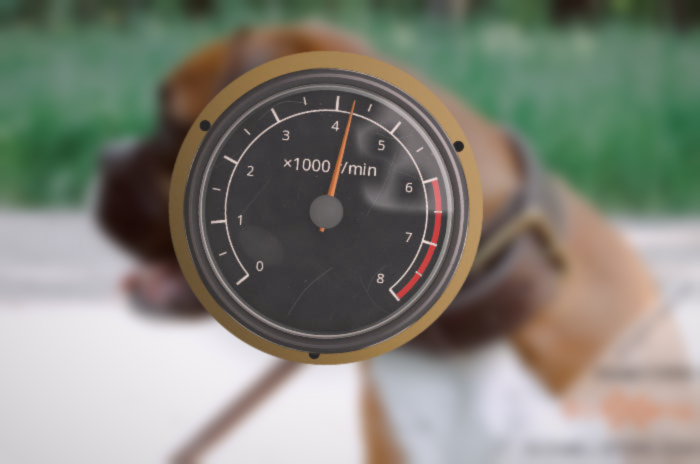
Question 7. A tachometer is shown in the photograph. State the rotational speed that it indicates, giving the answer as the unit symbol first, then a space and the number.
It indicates rpm 4250
